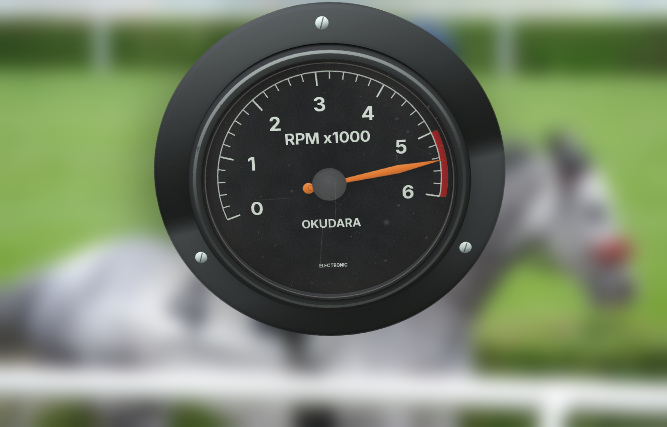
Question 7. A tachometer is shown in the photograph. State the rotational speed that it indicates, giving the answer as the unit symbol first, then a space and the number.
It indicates rpm 5400
